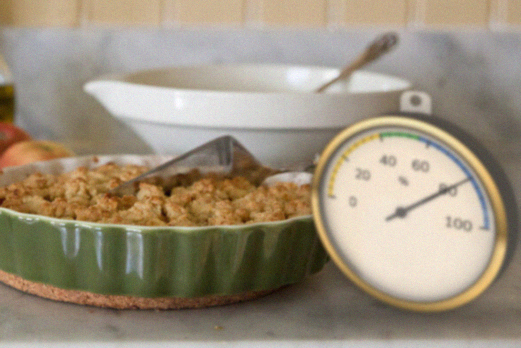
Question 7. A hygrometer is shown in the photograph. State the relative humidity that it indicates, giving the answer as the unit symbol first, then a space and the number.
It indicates % 80
